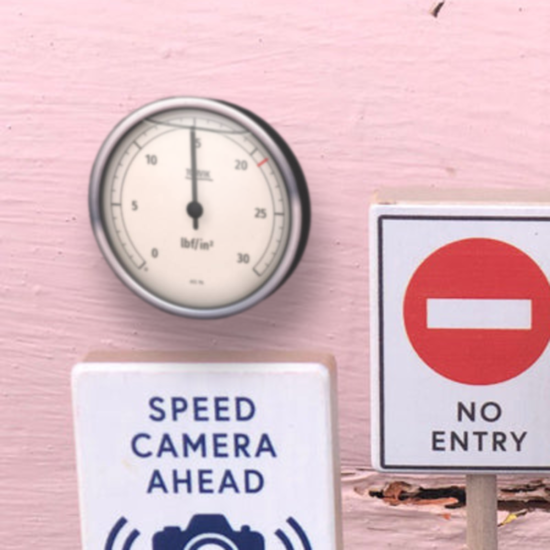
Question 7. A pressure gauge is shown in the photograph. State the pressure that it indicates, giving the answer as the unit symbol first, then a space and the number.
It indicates psi 15
